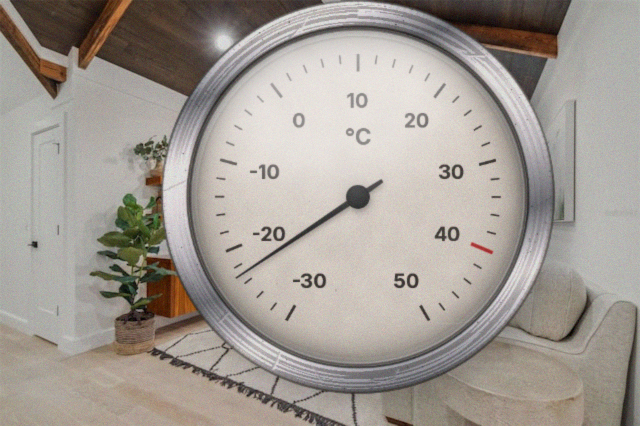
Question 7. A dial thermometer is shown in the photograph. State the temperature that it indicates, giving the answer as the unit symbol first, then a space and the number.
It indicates °C -23
